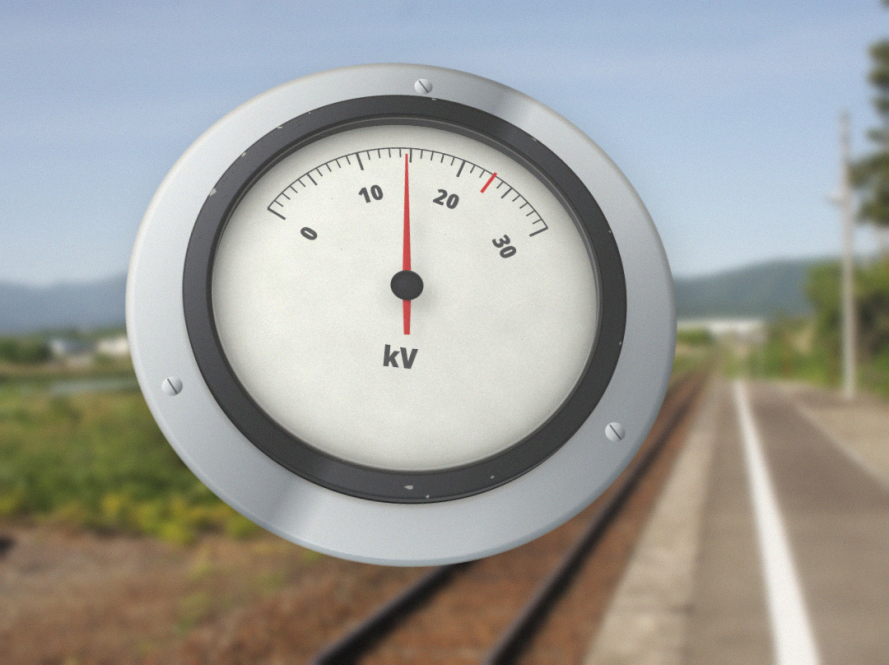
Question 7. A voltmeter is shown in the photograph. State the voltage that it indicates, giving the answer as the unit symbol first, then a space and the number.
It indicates kV 14.5
